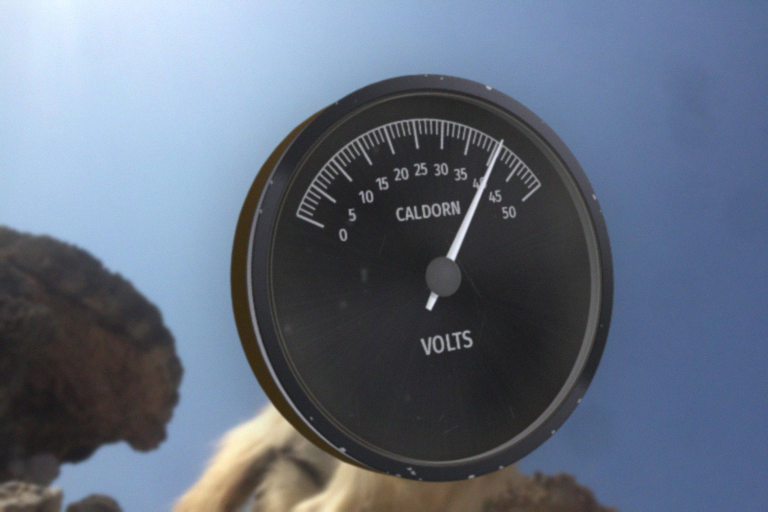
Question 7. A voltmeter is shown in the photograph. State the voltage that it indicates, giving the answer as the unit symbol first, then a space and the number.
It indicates V 40
